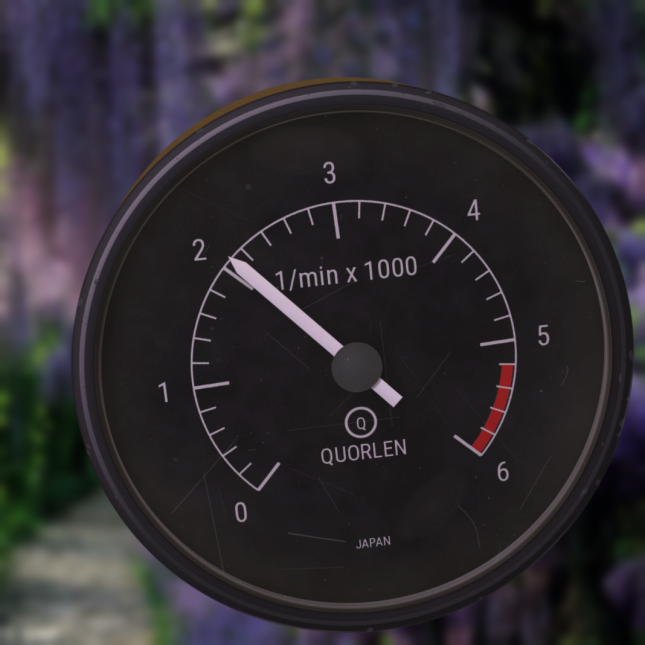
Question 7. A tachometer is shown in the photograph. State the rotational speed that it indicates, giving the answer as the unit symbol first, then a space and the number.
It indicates rpm 2100
